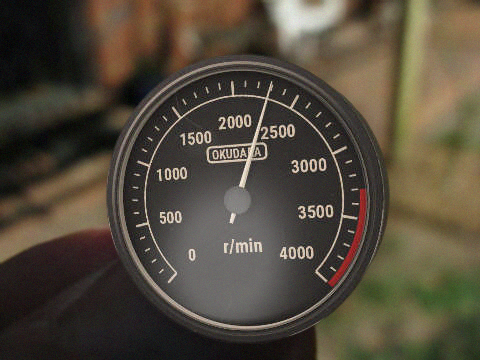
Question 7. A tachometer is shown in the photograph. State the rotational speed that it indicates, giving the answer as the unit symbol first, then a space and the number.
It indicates rpm 2300
